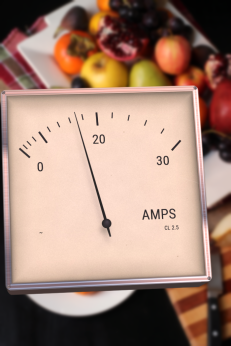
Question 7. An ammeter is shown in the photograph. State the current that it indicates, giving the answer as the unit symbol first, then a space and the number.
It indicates A 17
